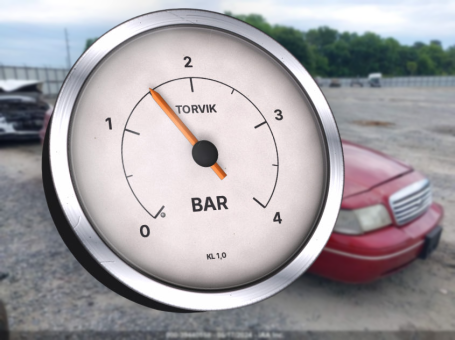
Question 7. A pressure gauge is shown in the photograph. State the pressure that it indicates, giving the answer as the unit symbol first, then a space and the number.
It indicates bar 1.5
